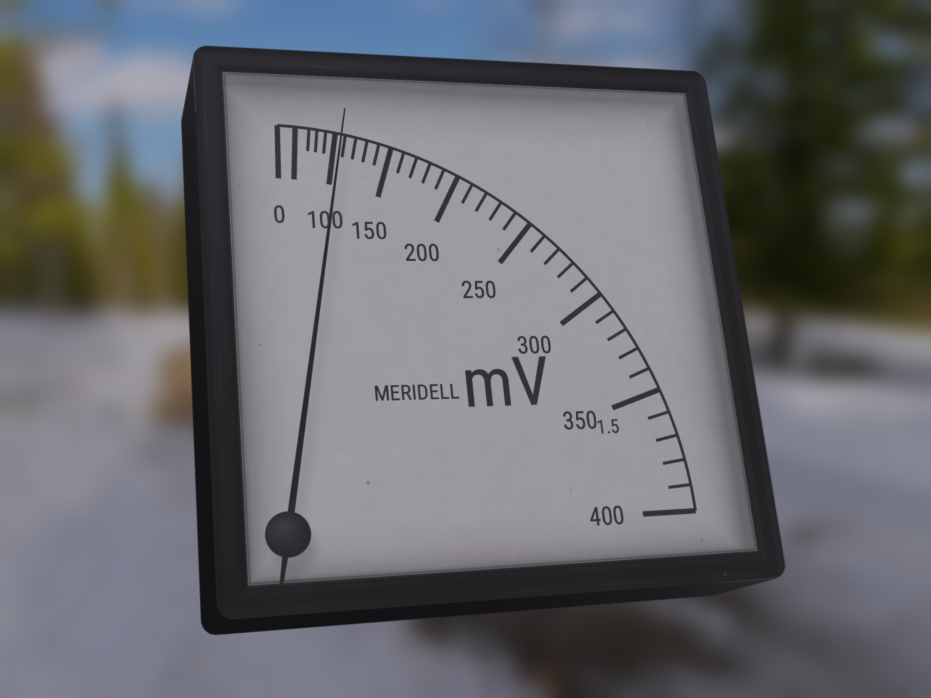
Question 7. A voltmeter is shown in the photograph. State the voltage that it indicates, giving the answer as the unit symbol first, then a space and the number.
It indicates mV 105
